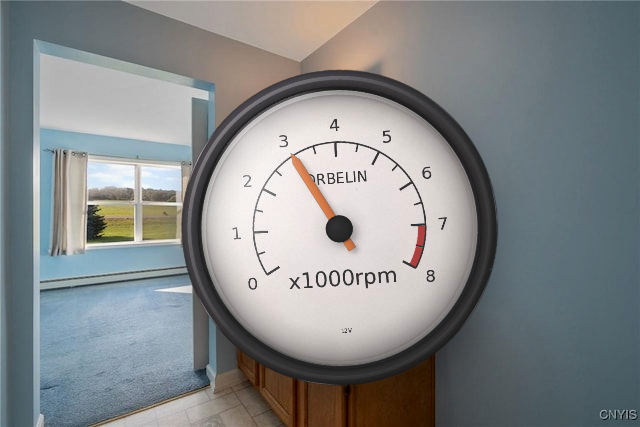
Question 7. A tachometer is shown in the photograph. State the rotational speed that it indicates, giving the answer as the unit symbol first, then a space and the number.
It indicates rpm 3000
